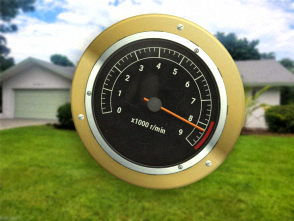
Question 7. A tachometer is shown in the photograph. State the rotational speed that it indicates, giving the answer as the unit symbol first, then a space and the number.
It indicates rpm 8200
